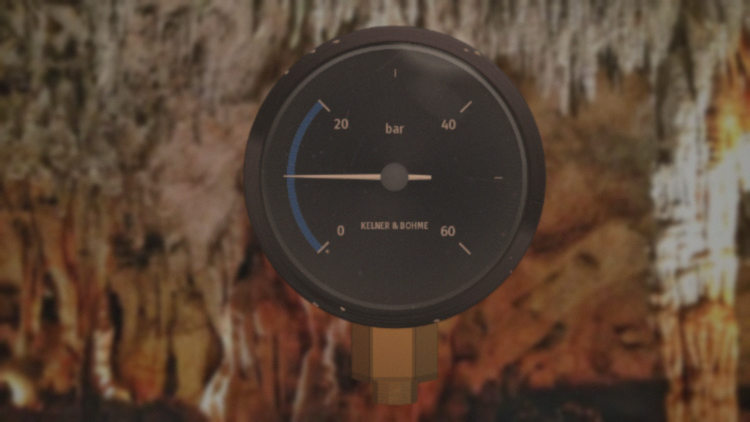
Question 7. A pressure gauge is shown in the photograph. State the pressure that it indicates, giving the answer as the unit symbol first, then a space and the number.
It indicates bar 10
